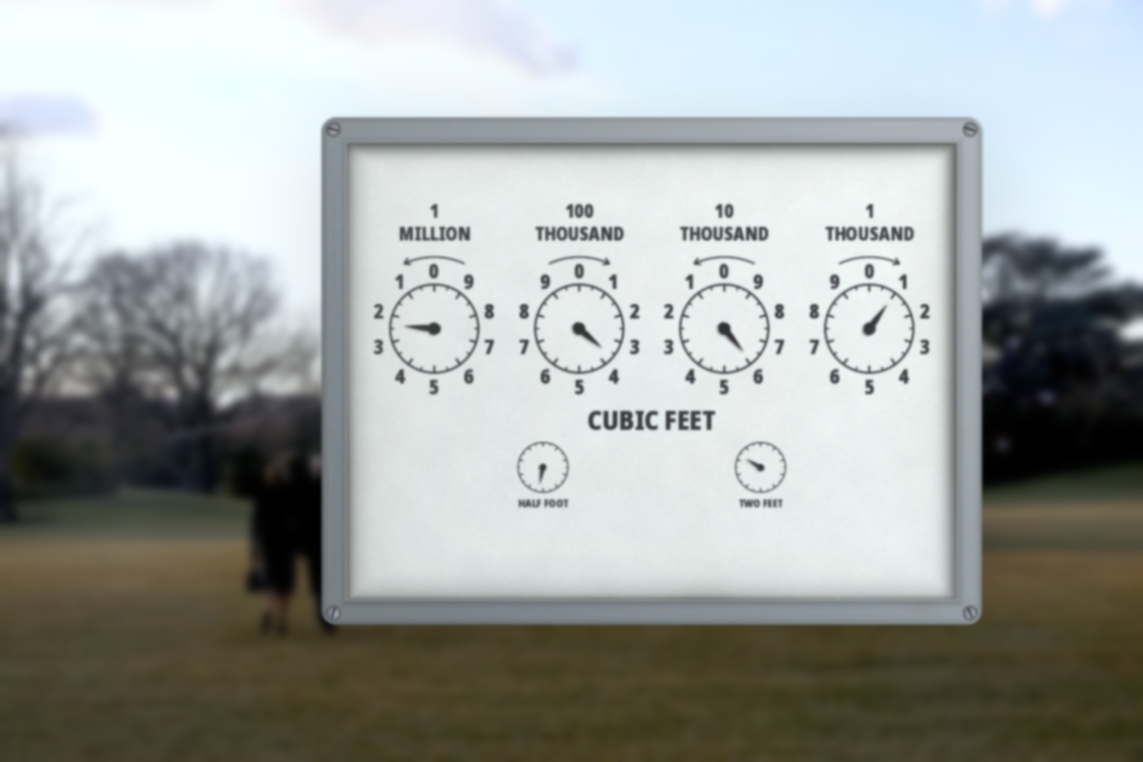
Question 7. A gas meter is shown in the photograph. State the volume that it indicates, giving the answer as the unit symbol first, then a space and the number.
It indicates ft³ 236100
